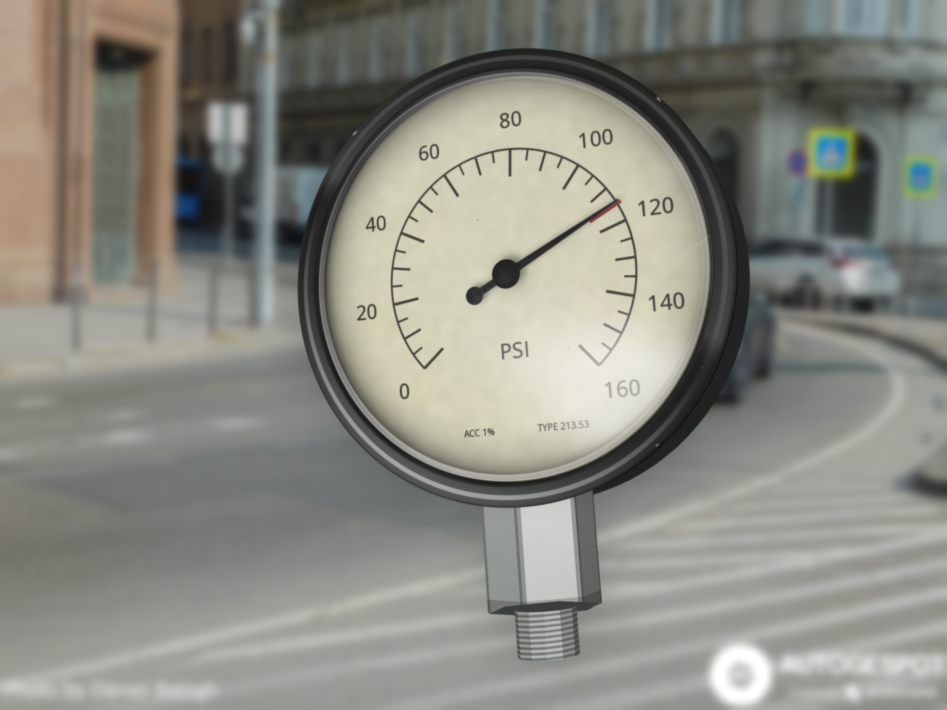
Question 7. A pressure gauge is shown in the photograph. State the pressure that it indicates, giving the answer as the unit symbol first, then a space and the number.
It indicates psi 115
